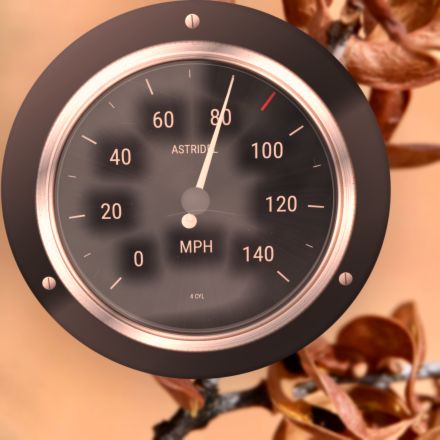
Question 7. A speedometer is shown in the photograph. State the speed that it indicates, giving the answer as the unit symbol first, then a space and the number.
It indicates mph 80
